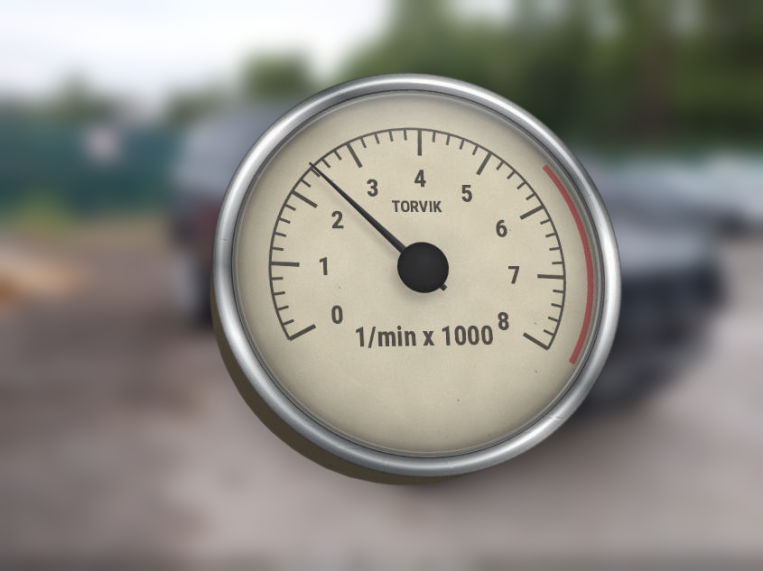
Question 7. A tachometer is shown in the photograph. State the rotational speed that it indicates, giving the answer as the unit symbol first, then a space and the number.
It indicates rpm 2400
